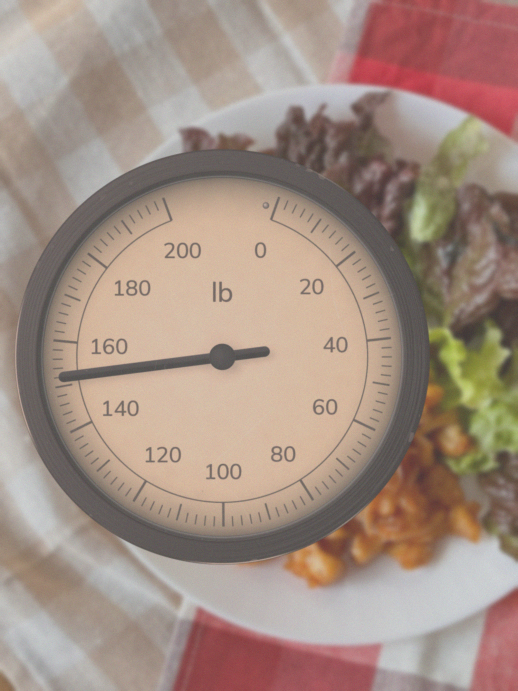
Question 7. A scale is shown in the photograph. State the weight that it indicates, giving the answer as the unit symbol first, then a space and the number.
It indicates lb 152
